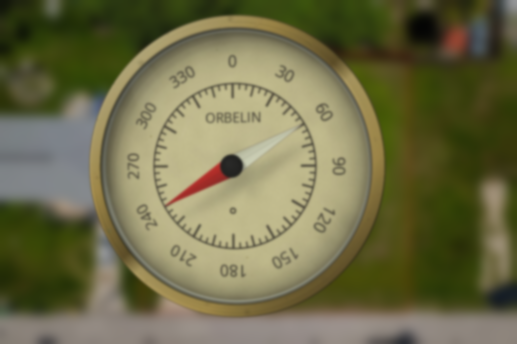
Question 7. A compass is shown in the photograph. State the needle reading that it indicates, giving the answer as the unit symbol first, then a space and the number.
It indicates ° 240
